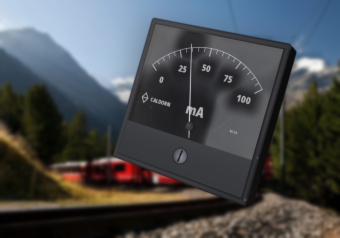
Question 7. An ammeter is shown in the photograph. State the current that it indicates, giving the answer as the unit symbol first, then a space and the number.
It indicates mA 35
